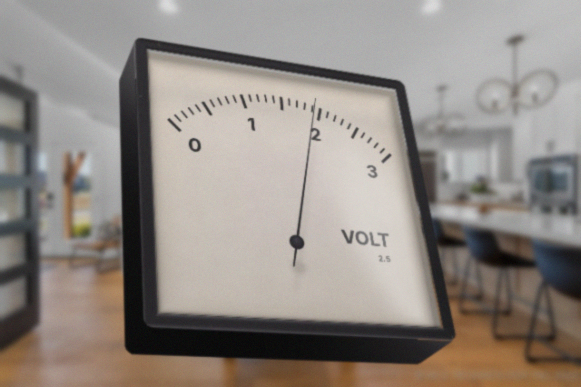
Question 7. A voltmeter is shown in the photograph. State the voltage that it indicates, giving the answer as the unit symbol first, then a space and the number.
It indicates V 1.9
